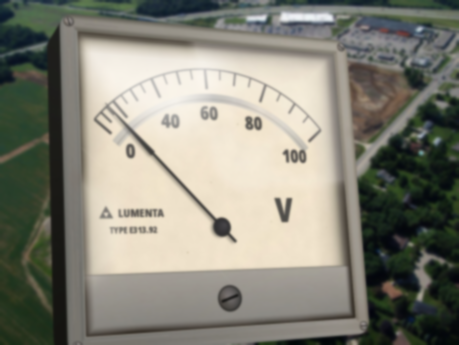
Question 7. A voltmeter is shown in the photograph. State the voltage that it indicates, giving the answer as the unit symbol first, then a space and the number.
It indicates V 15
